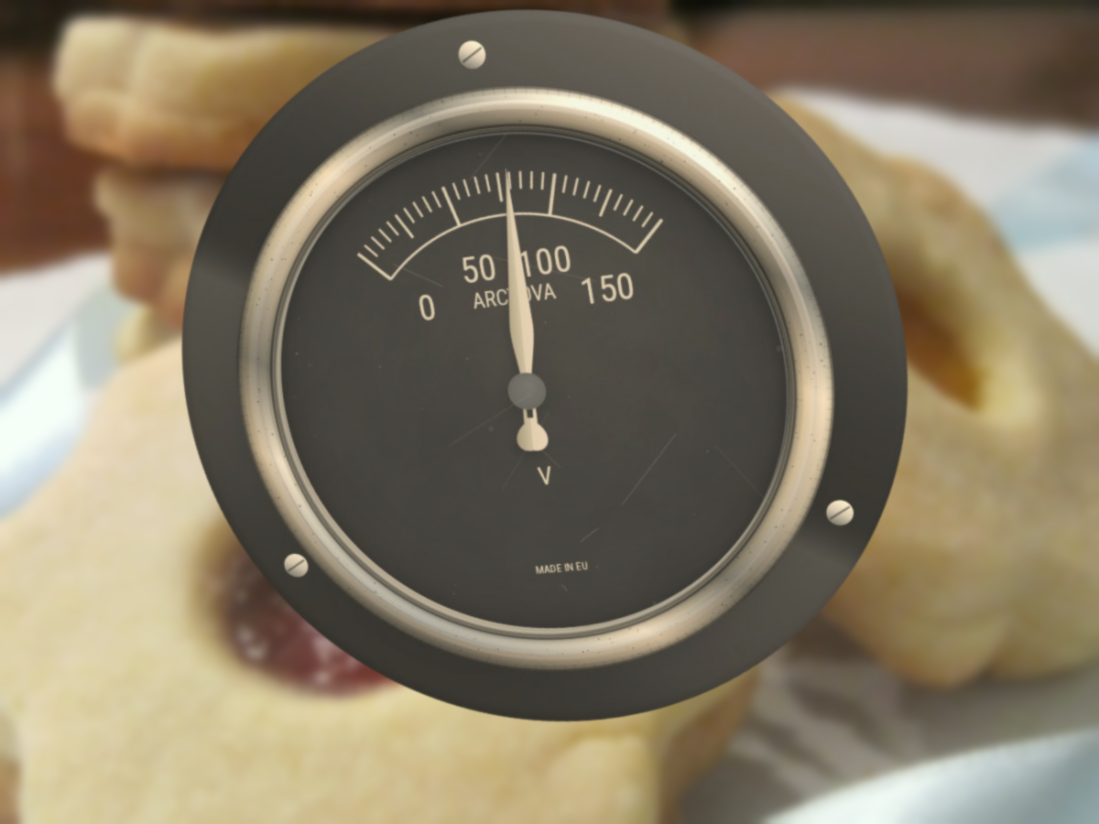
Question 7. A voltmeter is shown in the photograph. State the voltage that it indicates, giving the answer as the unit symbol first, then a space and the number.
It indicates V 80
